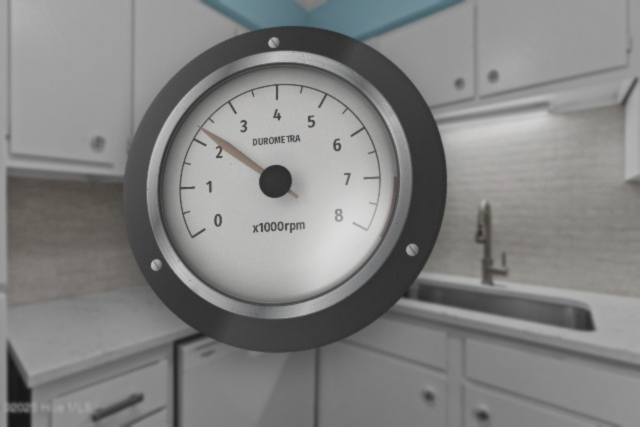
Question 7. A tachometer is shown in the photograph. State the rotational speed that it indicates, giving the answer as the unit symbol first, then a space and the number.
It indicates rpm 2250
